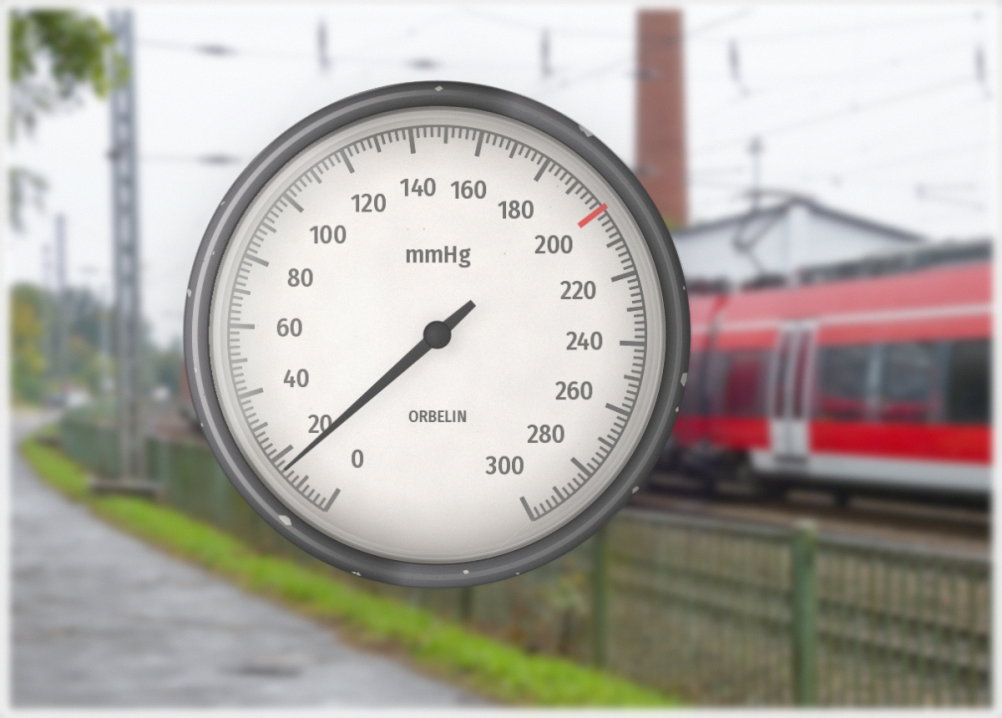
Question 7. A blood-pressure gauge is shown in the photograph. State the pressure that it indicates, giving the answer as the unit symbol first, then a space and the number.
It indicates mmHg 16
